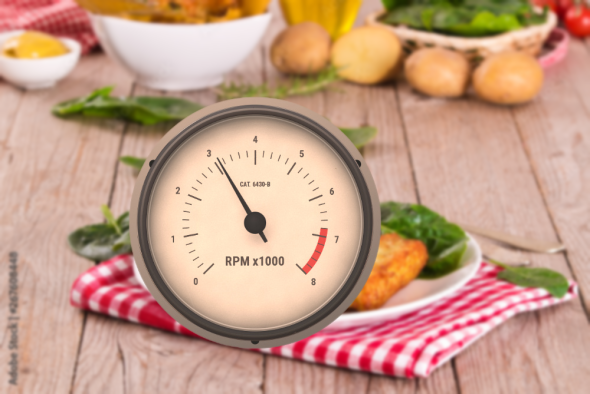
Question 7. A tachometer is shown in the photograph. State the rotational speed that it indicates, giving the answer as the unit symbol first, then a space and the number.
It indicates rpm 3100
